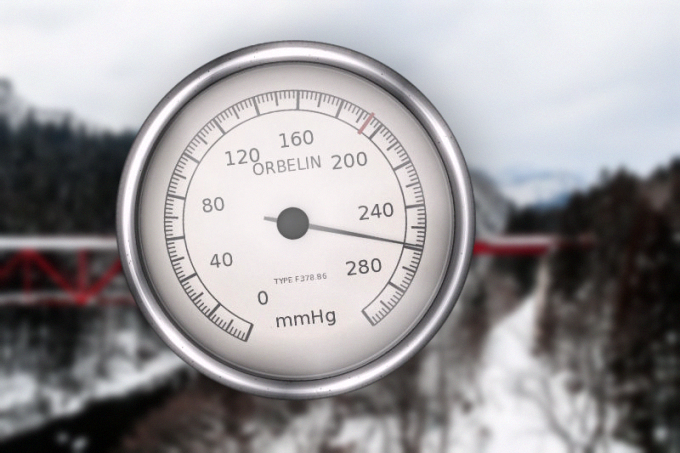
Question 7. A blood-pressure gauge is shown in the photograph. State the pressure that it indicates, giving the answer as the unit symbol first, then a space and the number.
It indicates mmHg 258
